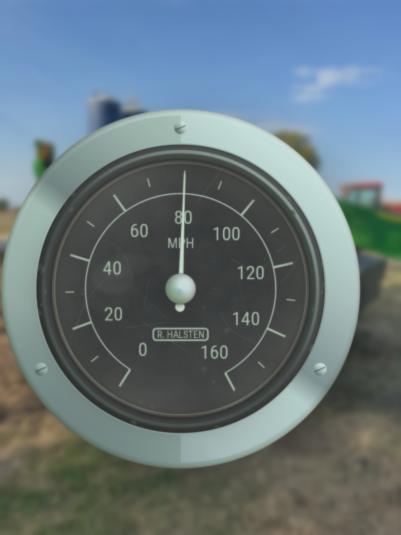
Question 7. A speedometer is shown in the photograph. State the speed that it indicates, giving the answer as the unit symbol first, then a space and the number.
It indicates mph 80
